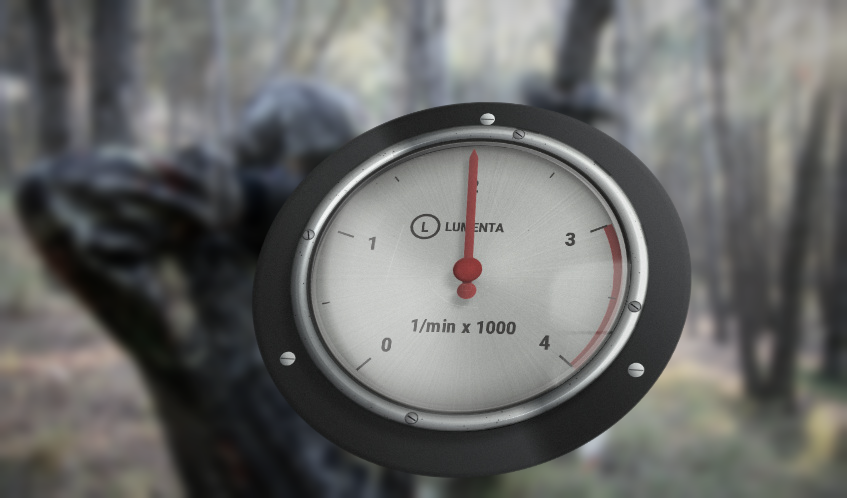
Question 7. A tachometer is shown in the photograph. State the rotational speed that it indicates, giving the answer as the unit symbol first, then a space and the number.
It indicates rpm 2000
